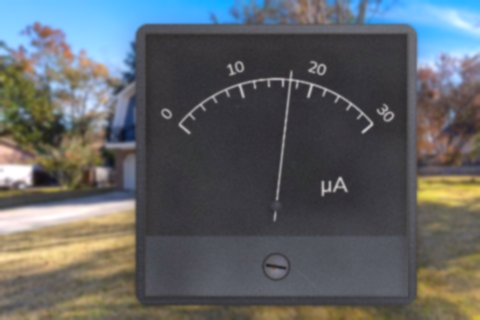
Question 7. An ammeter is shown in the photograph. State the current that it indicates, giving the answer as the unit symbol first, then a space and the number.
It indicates µA 17
